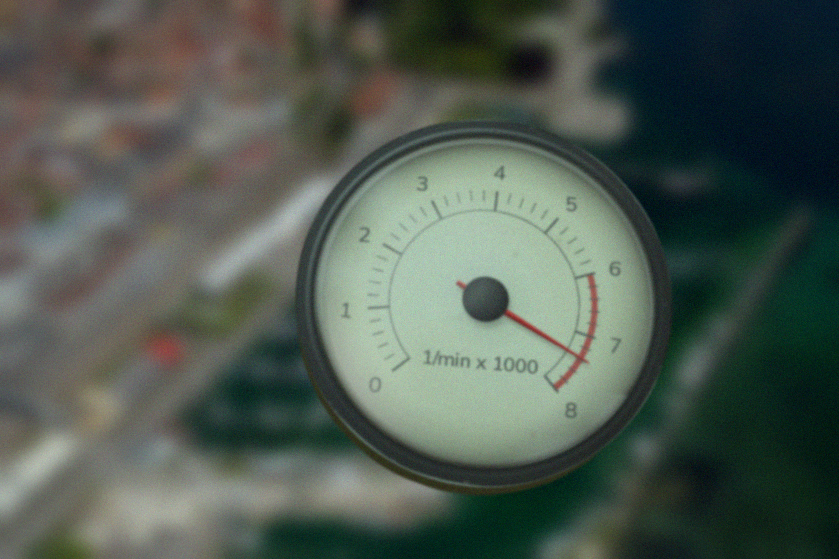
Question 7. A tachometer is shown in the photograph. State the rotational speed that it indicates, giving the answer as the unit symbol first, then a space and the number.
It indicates rpm 7400
